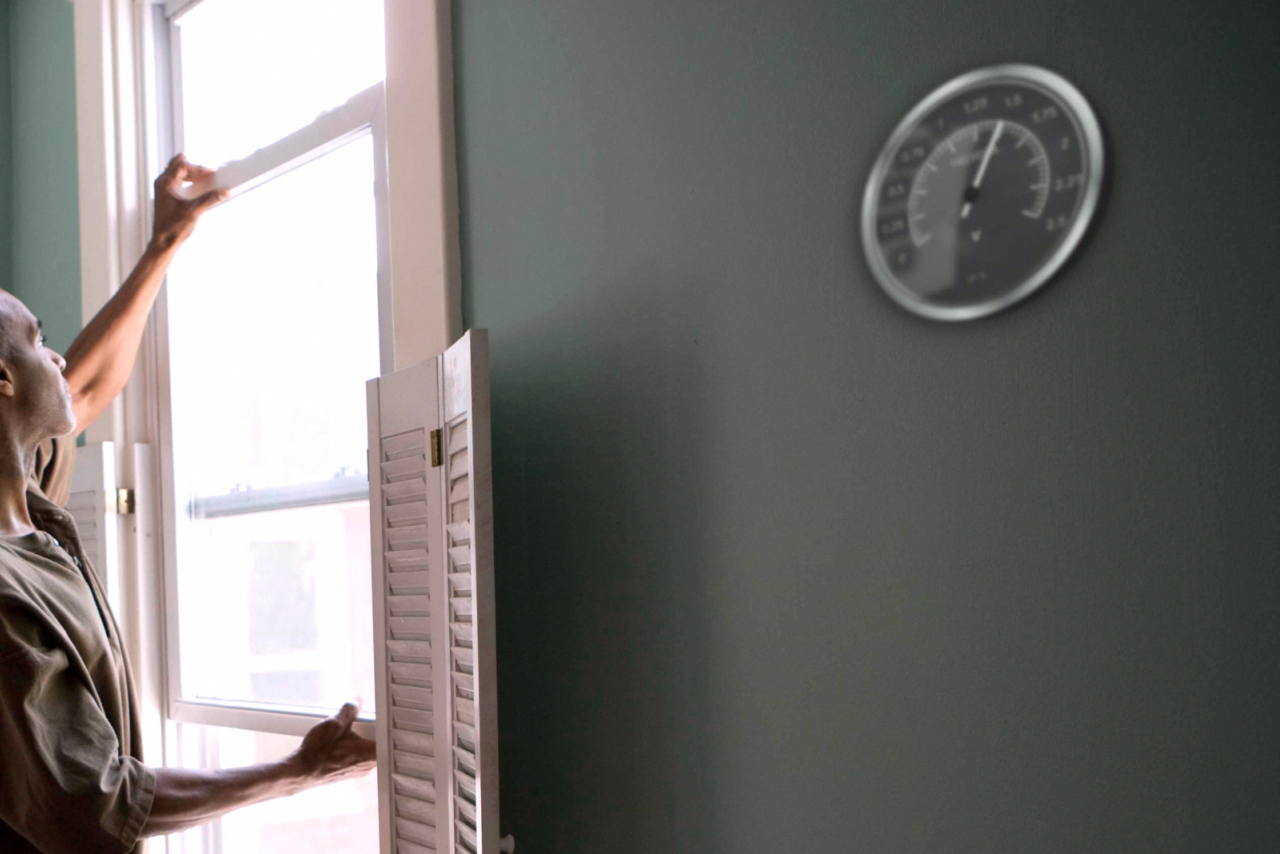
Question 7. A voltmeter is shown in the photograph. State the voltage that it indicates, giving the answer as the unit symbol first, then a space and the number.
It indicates V 1.5
